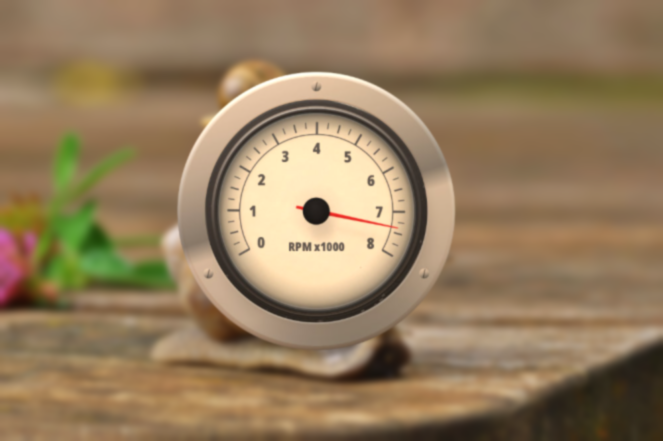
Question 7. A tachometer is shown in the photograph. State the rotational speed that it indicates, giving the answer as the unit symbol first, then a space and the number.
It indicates rpm 7375
